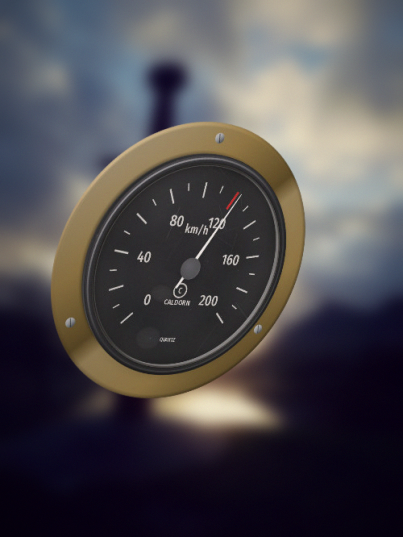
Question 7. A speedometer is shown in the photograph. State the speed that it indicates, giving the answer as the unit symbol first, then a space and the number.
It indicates km/h 120
